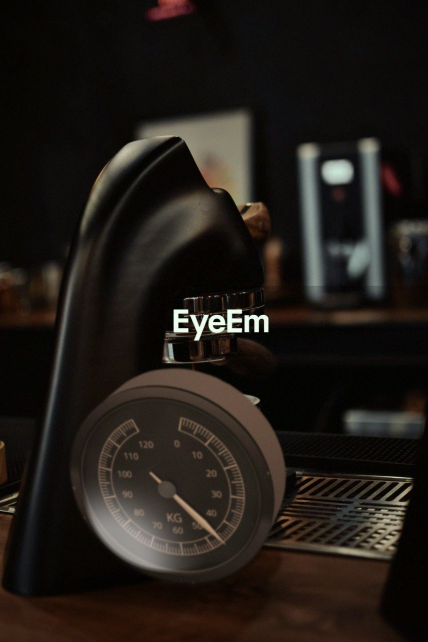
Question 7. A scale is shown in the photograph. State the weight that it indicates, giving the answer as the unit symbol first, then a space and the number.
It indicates kg 45
